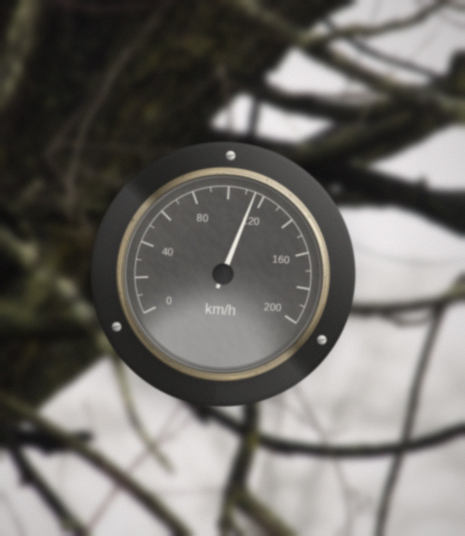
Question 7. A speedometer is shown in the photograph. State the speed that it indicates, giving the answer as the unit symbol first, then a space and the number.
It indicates km/h 115
